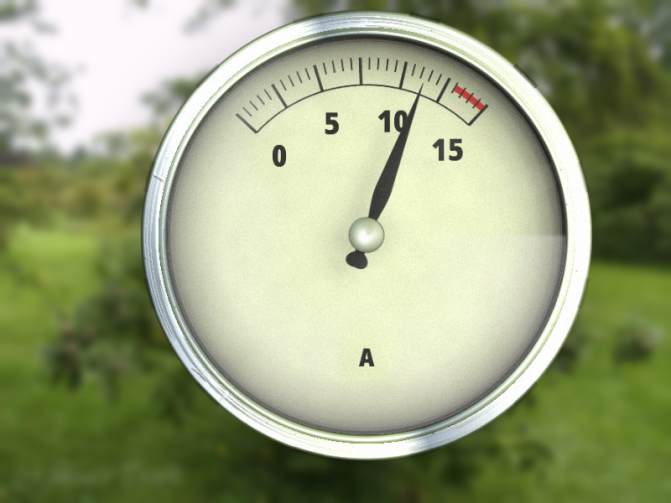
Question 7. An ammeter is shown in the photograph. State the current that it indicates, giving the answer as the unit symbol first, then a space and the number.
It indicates A 11.25
